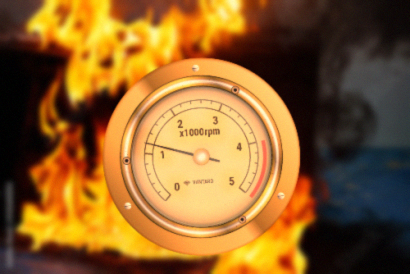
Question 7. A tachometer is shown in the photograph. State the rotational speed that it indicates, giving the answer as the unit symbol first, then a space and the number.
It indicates rpm 1200
